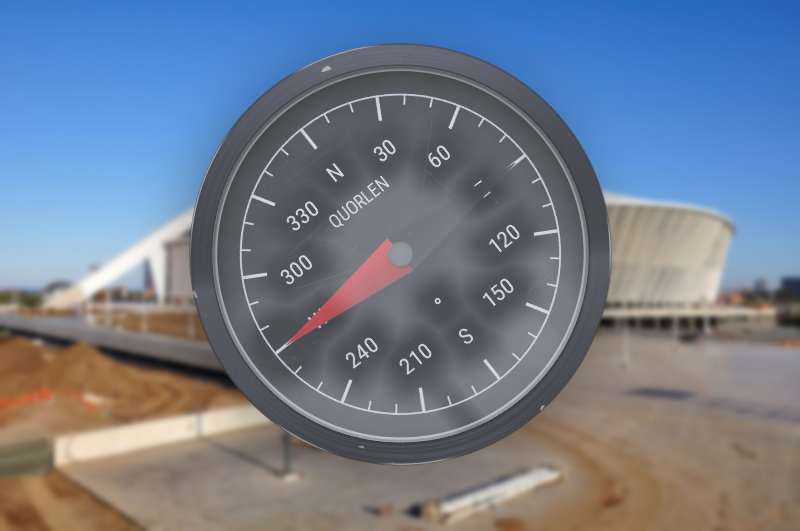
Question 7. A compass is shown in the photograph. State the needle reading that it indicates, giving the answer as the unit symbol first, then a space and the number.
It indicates ° 270
